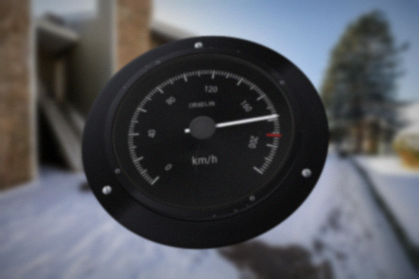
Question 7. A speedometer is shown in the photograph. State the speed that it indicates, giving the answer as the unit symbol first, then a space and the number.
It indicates km/h 180
